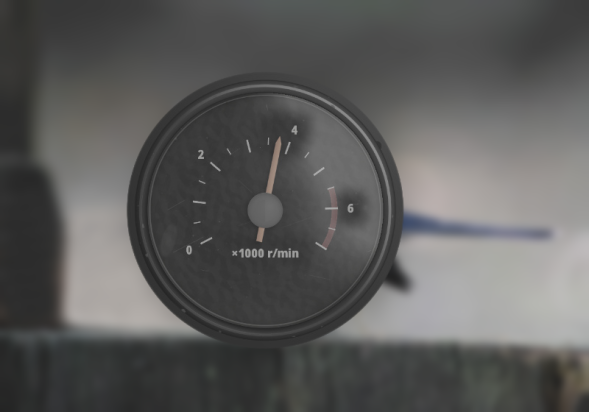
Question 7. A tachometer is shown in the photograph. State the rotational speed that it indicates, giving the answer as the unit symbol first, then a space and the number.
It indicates rpm 3750
